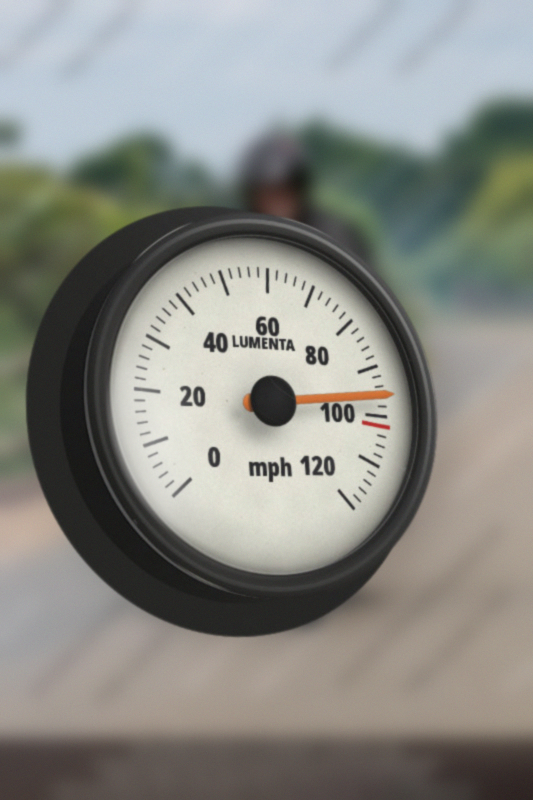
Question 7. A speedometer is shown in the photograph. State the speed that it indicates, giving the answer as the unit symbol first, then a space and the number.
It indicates mph 96
